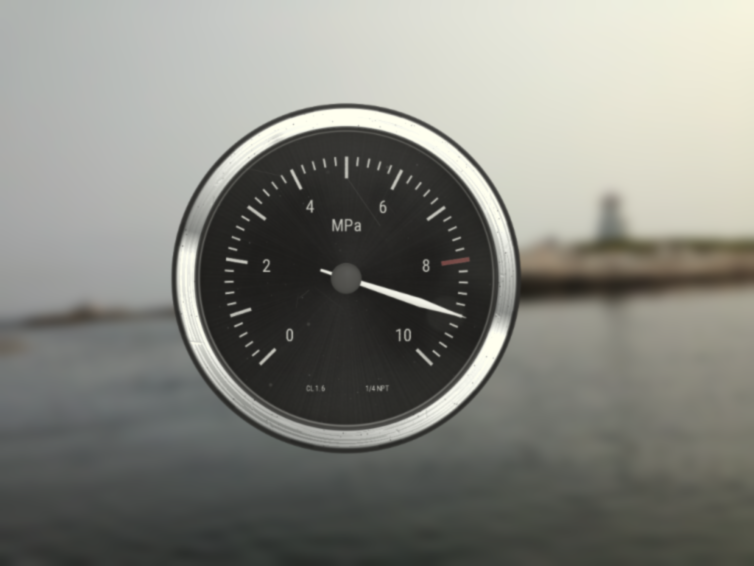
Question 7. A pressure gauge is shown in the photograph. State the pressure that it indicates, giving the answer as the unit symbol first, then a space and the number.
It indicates MPa 9
